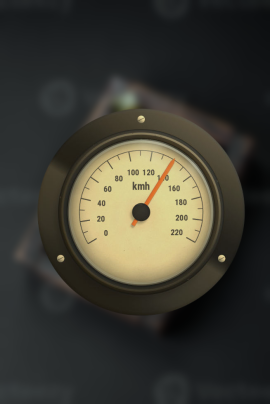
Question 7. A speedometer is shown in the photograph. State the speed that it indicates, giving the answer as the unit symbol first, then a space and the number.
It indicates km/h 140
